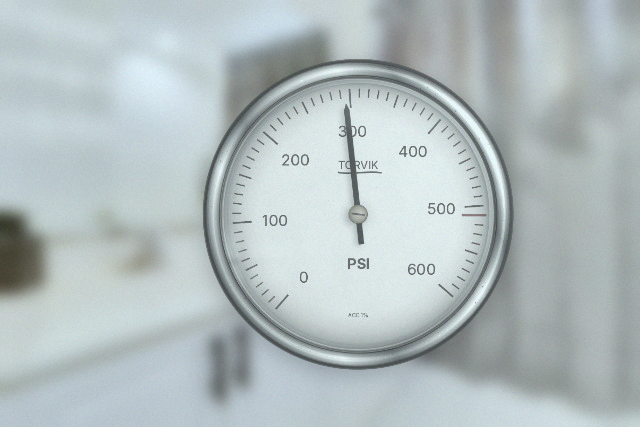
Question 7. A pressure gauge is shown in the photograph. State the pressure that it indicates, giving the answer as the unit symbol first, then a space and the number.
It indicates psi 295
